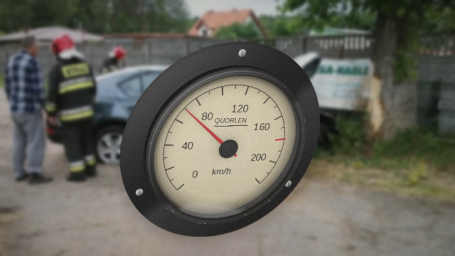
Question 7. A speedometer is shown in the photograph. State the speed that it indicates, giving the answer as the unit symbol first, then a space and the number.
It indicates km/h 70
